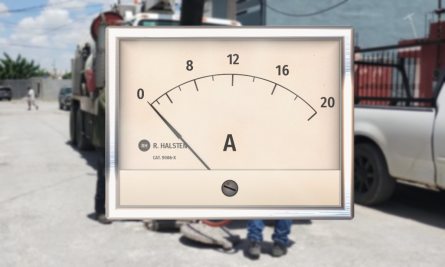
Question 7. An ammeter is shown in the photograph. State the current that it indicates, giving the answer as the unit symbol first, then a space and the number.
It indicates A 0
